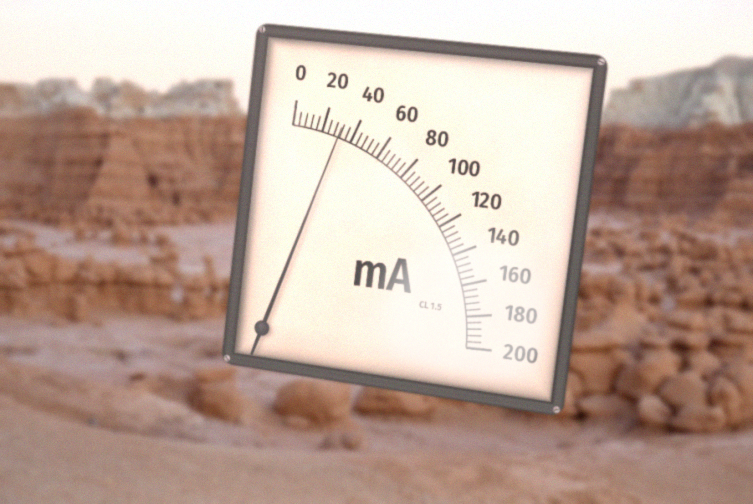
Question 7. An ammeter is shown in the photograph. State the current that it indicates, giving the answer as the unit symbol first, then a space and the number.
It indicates mA 32
